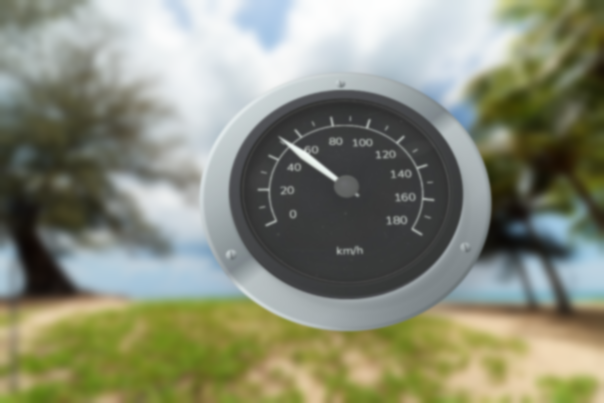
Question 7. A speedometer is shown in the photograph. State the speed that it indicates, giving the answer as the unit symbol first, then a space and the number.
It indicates km/h 50
